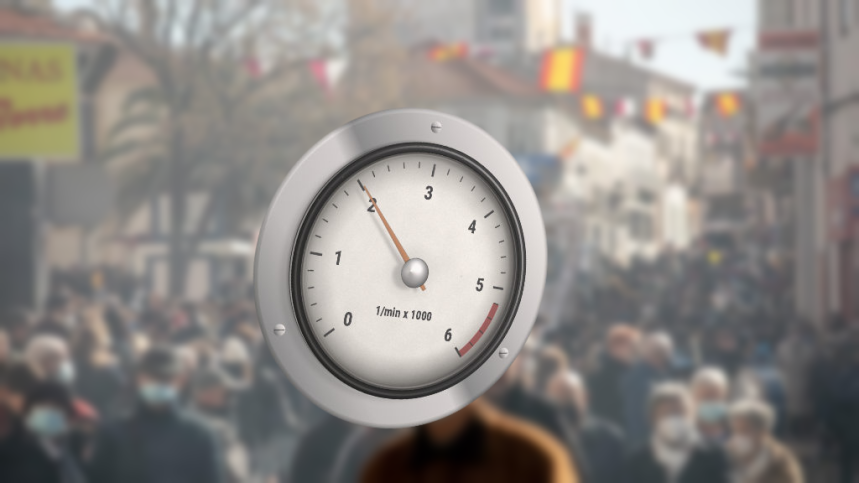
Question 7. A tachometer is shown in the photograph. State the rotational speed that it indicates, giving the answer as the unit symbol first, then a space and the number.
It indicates rpm 2000
